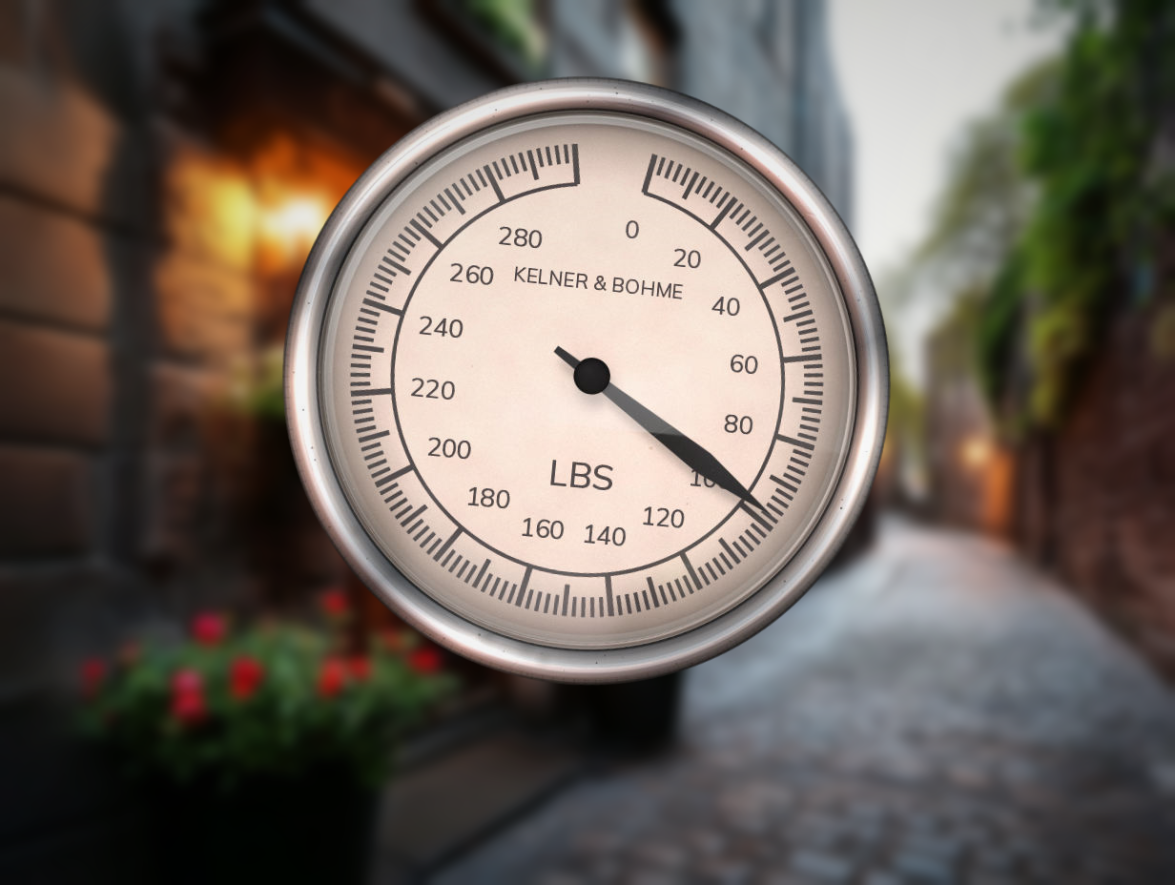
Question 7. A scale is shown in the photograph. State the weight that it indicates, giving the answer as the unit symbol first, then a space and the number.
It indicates lb 98
